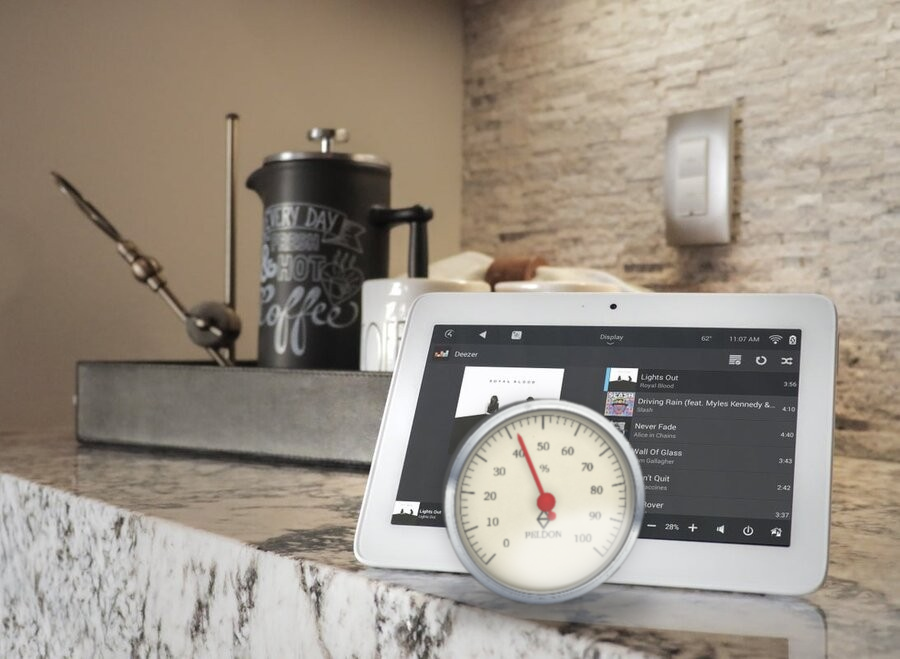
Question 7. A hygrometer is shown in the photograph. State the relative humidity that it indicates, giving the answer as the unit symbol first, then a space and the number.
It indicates % 42
